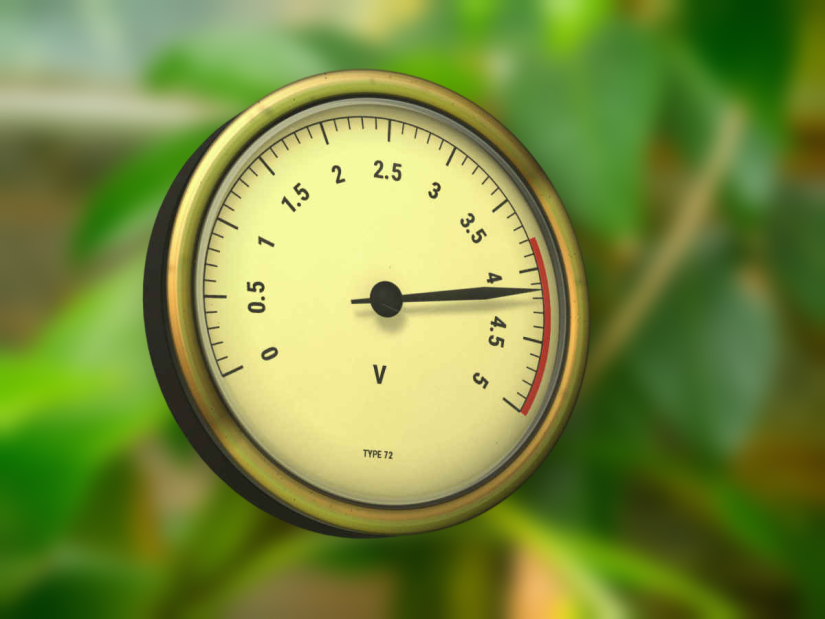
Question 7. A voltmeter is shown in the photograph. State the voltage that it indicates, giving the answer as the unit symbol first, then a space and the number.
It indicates V 4.15
